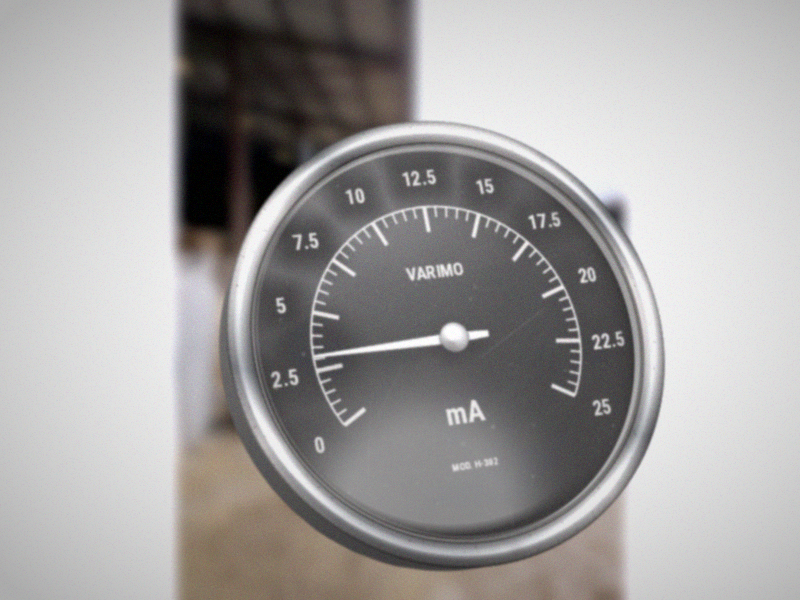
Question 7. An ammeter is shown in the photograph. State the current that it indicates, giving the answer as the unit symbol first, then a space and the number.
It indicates mA 3
